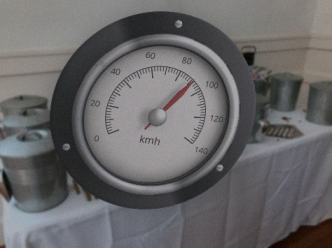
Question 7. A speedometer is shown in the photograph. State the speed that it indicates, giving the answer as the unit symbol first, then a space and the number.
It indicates km/h 90
